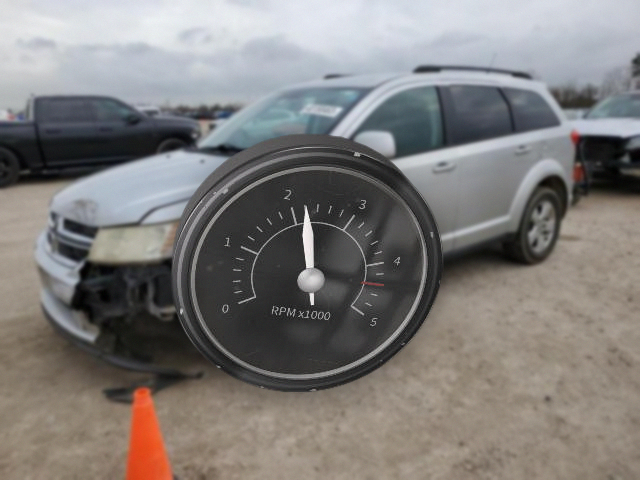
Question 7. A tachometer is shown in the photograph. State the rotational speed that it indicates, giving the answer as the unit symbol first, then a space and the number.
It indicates rpm 2200
